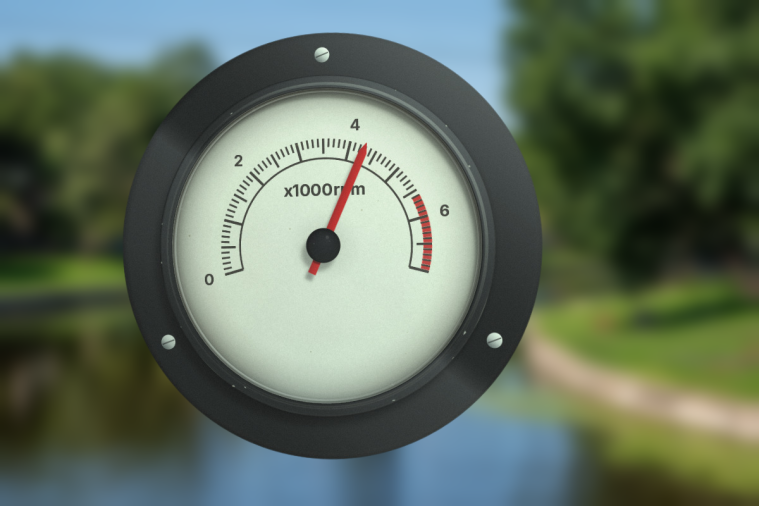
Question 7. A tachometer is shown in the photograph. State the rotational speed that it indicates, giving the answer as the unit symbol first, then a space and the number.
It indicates rpm 4300
